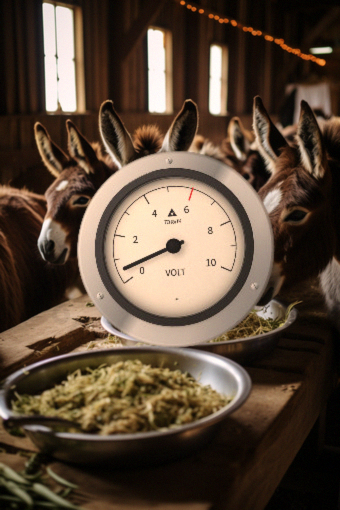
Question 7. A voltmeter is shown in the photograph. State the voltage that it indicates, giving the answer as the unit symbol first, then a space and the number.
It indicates V 0.5
